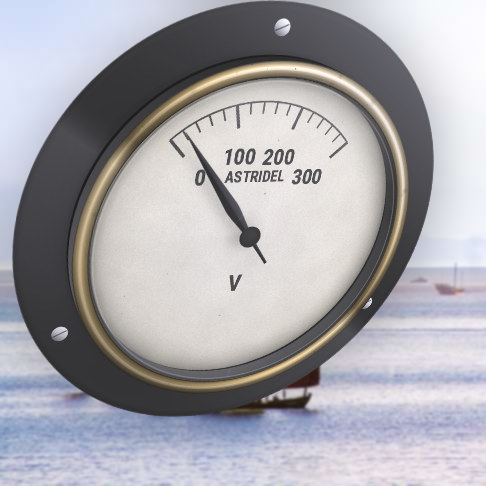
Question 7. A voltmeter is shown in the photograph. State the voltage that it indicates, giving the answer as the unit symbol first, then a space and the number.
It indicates V 20
